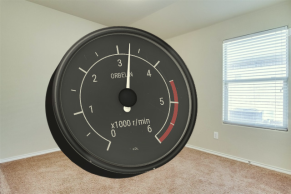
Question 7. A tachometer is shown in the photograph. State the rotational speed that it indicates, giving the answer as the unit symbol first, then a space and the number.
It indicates rpm 3250
